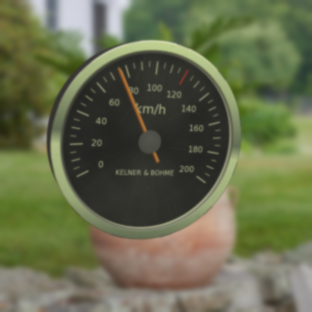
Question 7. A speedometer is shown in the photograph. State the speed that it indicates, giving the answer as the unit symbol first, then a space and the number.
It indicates km/h 75
